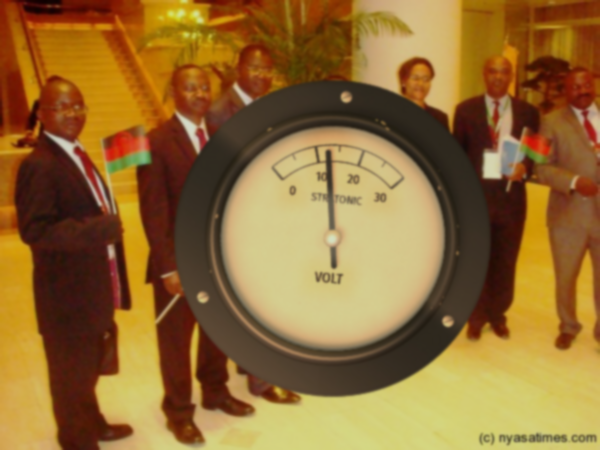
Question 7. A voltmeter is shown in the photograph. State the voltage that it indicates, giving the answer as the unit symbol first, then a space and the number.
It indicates V 12.5
